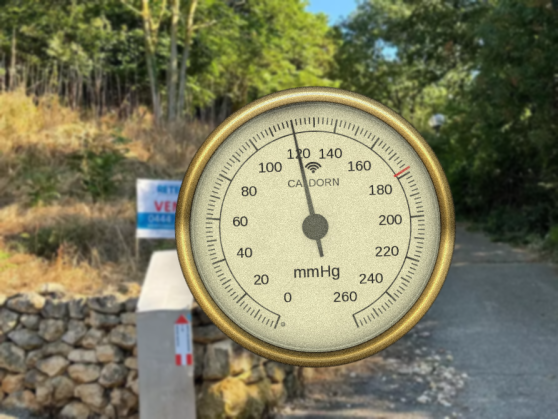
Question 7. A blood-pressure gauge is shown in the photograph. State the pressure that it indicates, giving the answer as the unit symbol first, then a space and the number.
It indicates mmHg 120
